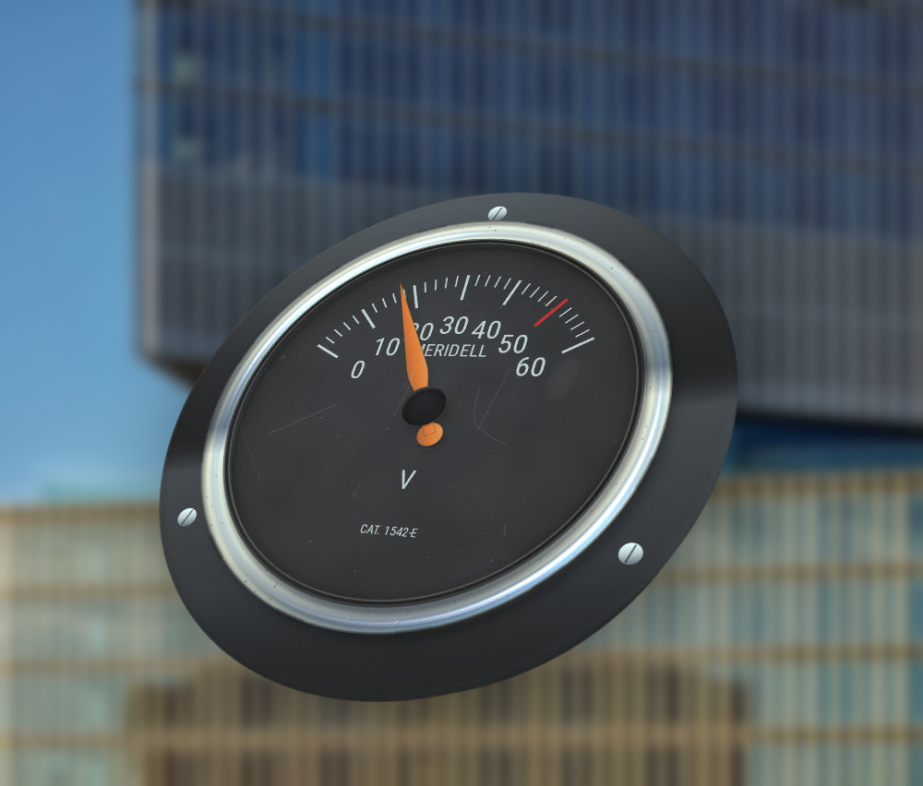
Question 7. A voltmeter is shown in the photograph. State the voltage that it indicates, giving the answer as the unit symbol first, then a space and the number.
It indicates V 18
